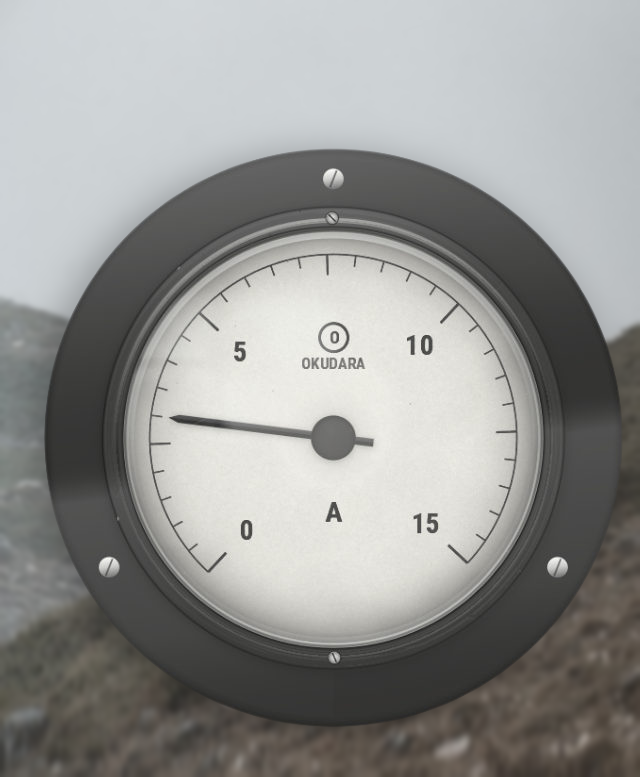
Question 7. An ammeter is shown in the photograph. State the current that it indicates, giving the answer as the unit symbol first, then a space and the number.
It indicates A 3
